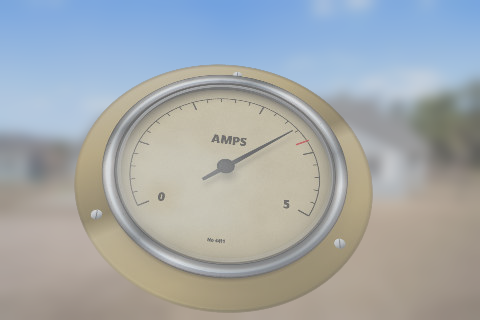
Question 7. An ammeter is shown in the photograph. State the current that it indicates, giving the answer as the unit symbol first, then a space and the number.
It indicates A 3.6
